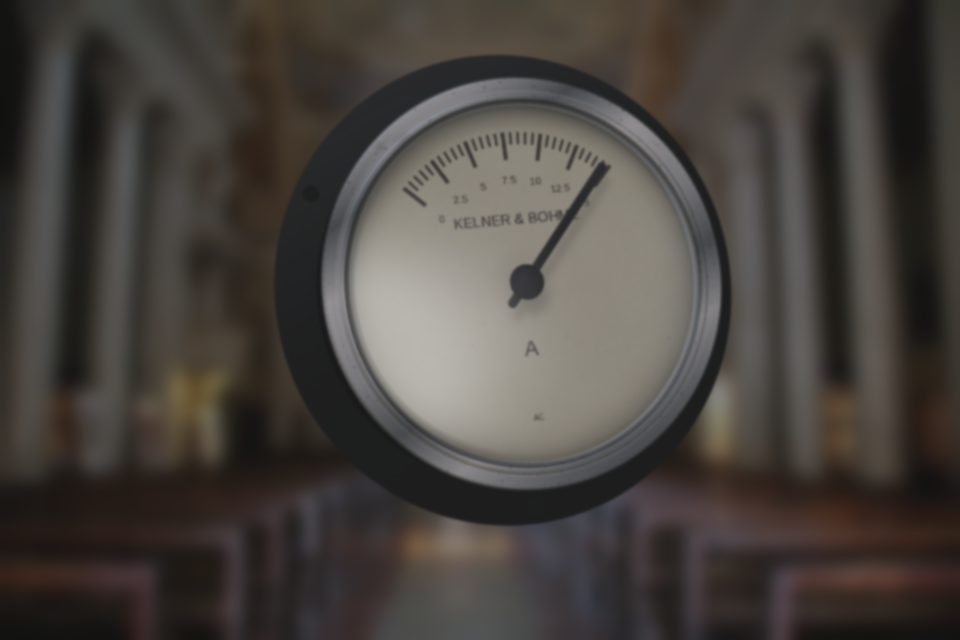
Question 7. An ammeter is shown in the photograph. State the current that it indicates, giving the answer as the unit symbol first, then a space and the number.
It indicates A 14.5
